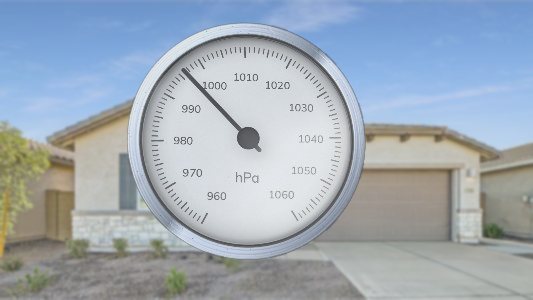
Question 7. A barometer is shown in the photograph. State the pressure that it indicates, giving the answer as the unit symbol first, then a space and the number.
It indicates hPa 996
